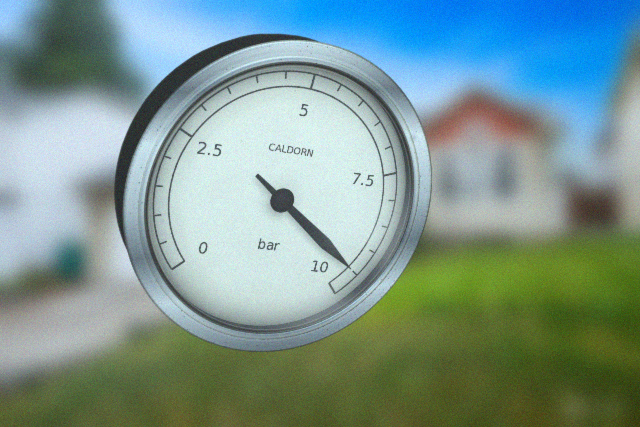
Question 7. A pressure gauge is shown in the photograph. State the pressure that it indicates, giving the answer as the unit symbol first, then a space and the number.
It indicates bar 9.5
